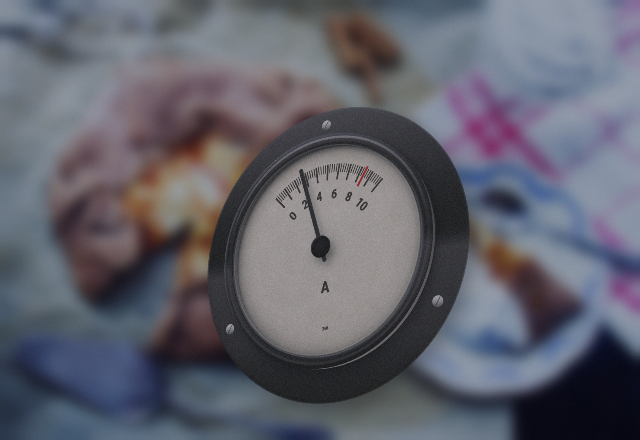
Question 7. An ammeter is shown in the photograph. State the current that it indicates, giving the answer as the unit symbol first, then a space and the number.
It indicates A 3
